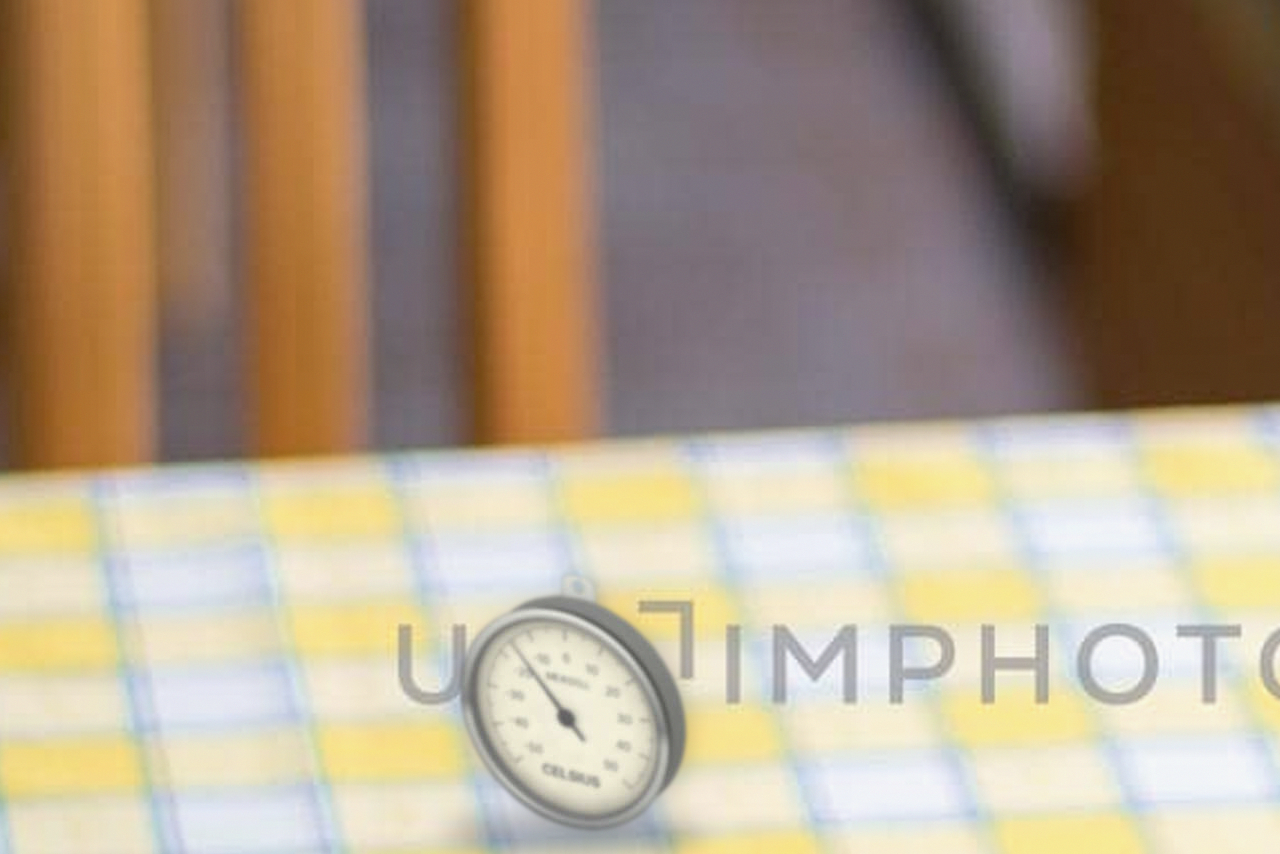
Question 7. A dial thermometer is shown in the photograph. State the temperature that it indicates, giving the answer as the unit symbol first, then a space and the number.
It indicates °C -15
